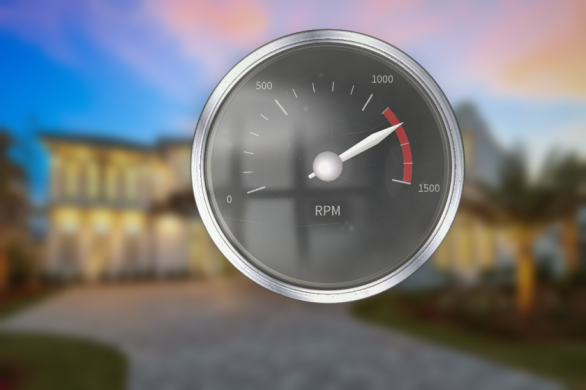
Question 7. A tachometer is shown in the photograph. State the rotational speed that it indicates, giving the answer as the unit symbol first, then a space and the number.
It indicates rpm 1200
